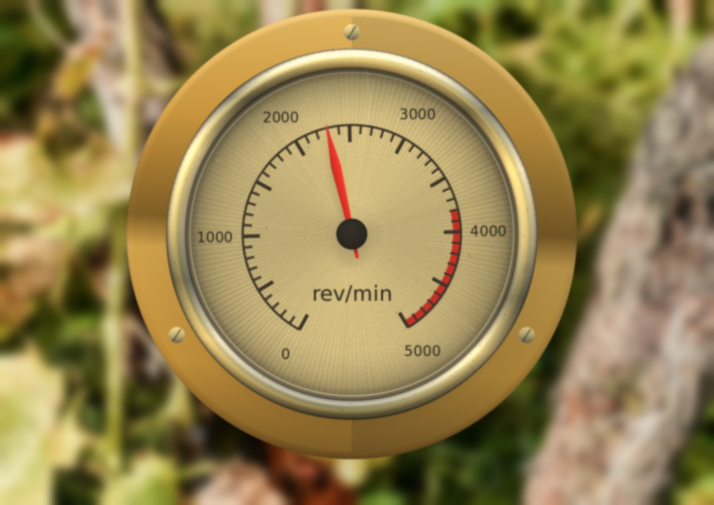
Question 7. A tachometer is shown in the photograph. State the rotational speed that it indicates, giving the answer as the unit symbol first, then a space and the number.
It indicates rpm 2300
